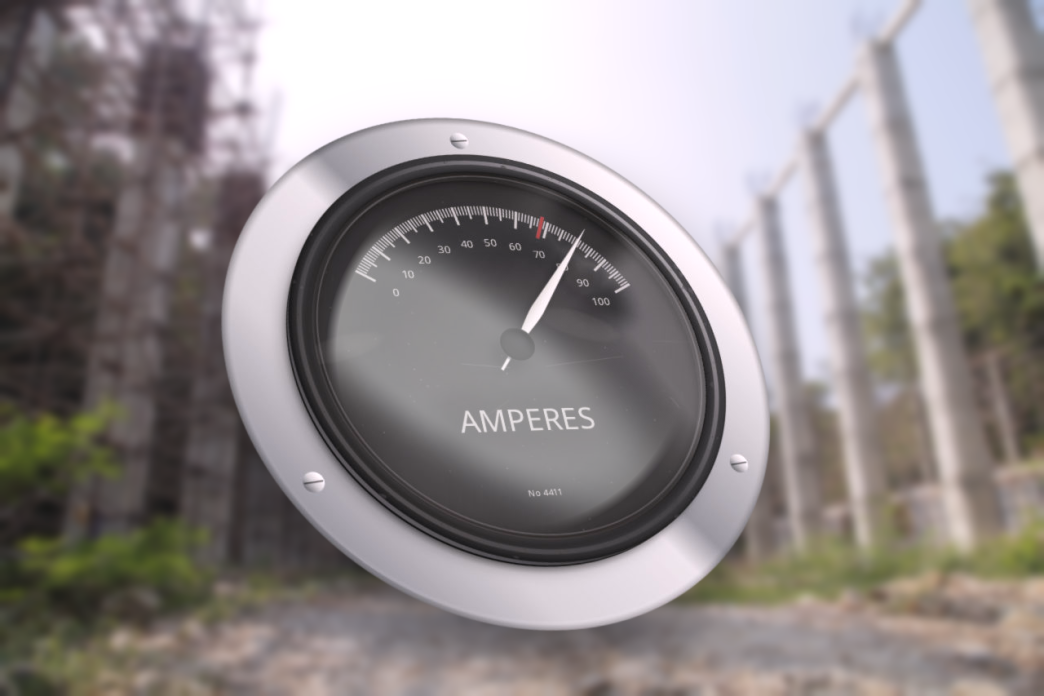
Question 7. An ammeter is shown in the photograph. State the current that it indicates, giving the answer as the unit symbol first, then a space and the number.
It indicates A 80
